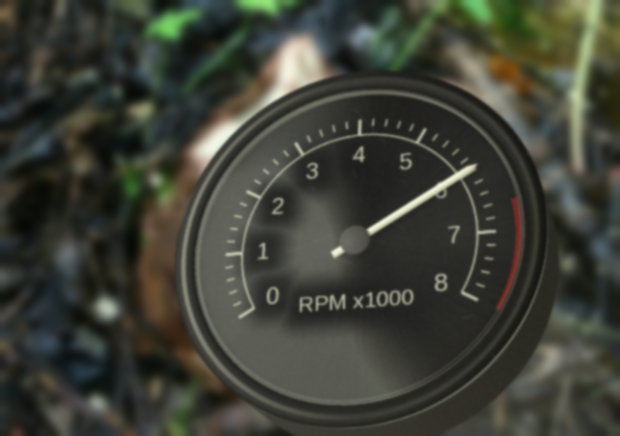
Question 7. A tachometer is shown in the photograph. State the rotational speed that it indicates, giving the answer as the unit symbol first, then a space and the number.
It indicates rpm 6000
